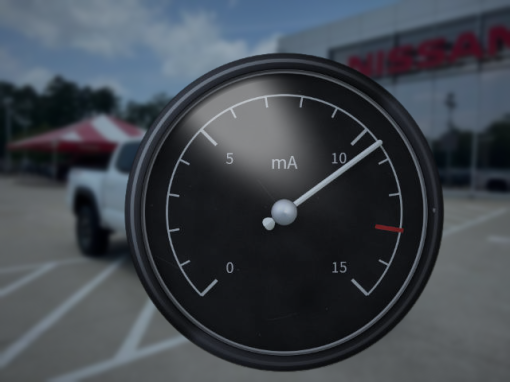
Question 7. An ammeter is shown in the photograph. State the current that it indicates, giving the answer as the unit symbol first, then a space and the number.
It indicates mA 10.5
